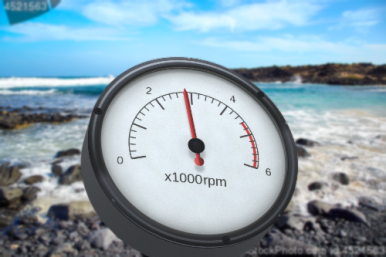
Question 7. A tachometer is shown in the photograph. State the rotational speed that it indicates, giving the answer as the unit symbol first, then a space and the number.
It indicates rpm 2800
